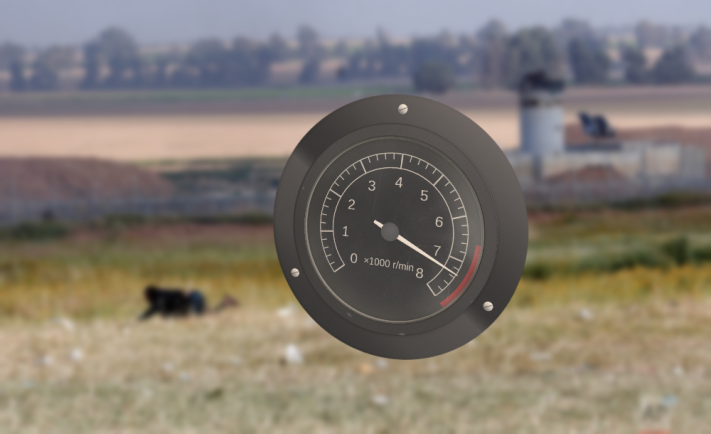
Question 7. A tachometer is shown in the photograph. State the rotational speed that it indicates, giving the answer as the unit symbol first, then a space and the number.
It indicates rpm 7300
